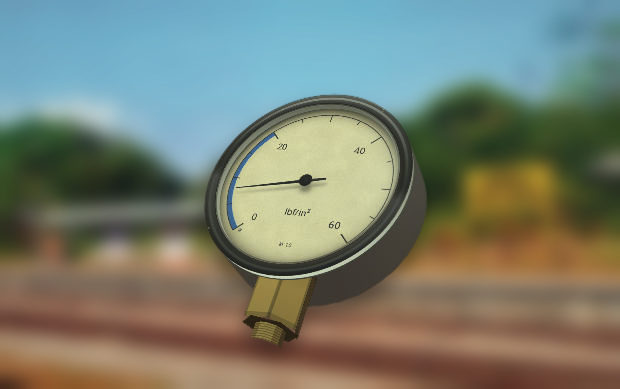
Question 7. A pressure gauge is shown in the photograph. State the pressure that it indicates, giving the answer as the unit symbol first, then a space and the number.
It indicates psi 7.5
